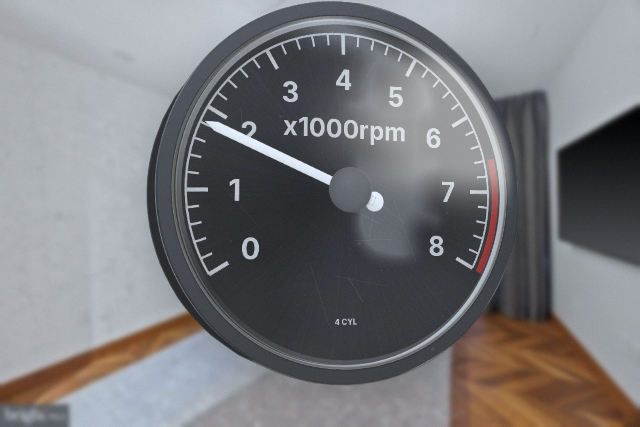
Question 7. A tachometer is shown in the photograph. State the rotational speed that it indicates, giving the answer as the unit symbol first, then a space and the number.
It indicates rpm 1800
